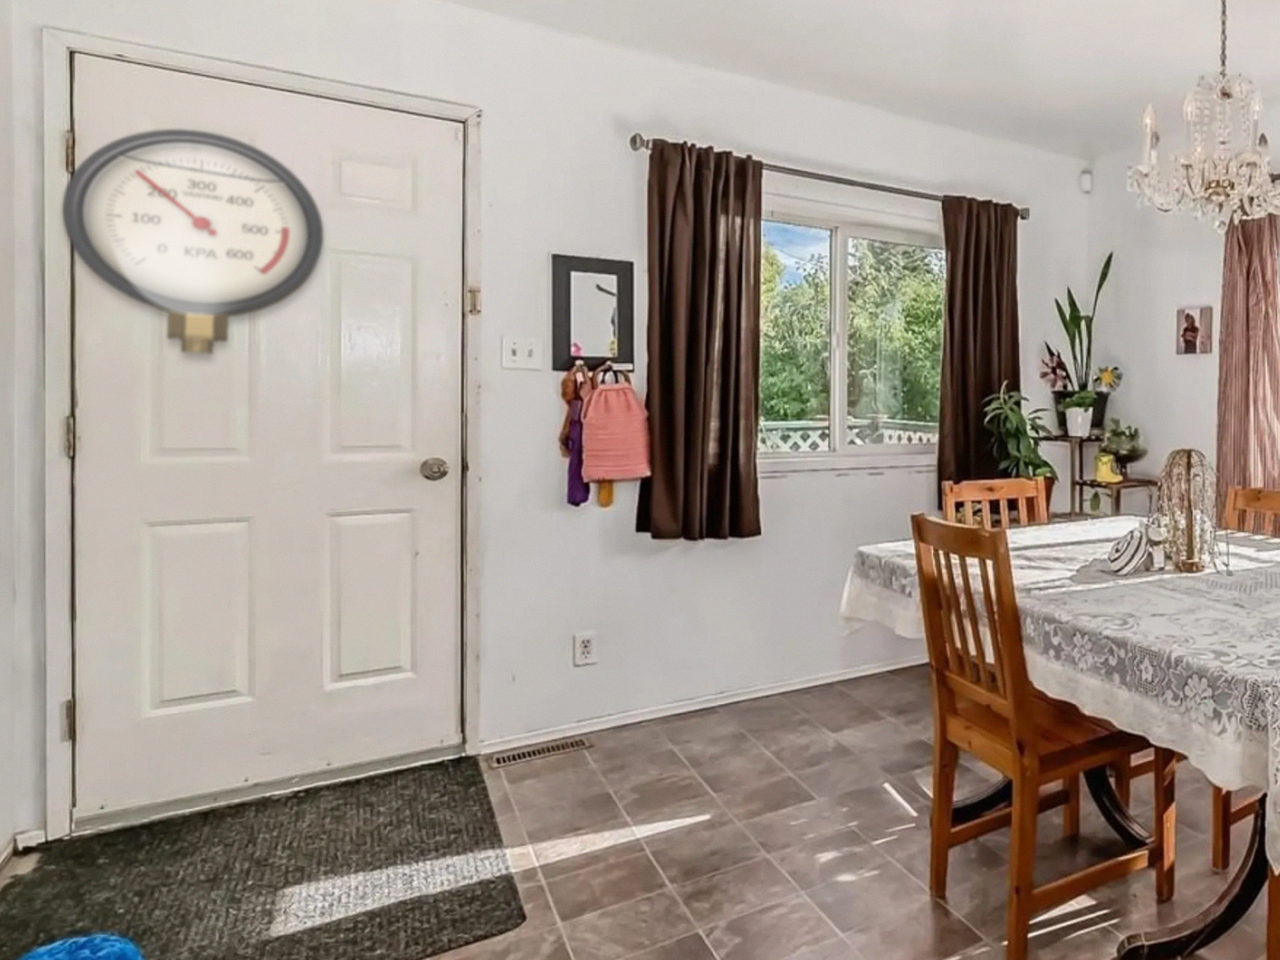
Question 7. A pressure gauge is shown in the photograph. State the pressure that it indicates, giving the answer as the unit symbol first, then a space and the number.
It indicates kPa 200
